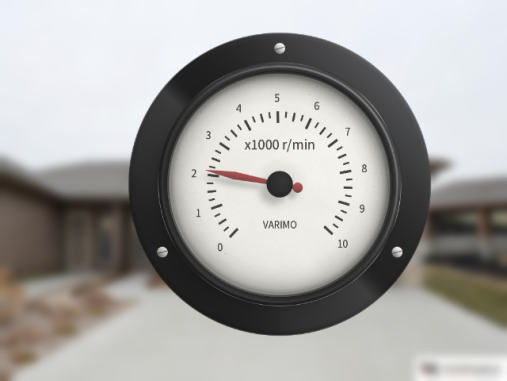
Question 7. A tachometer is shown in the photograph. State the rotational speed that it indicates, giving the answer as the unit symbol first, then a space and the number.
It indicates rpm 2125
